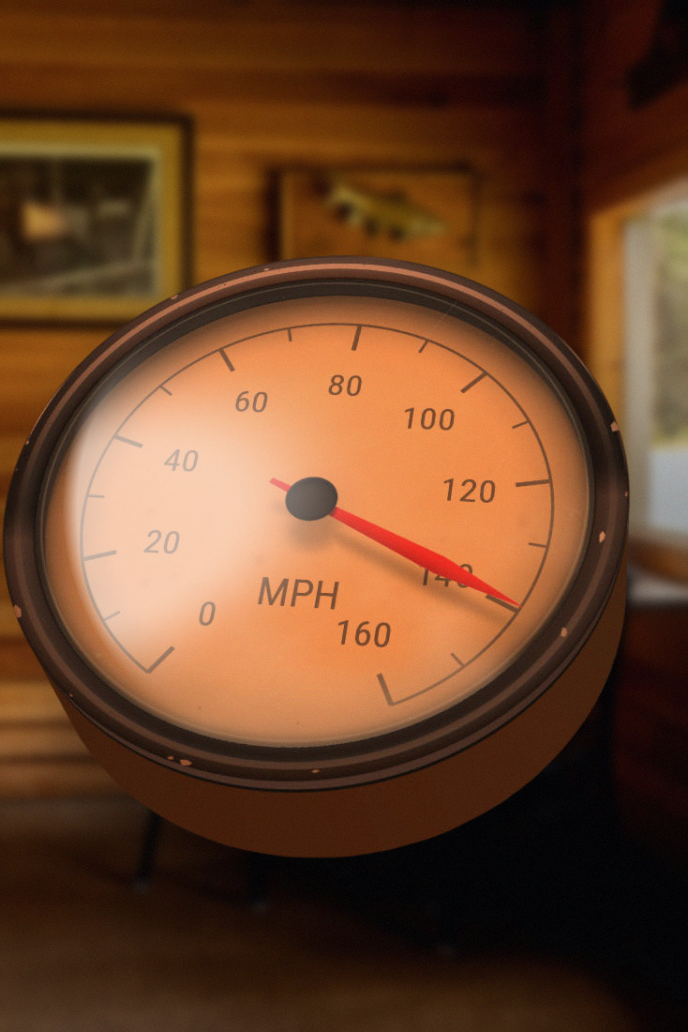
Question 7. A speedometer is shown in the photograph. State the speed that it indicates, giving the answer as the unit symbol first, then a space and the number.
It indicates mph 140
